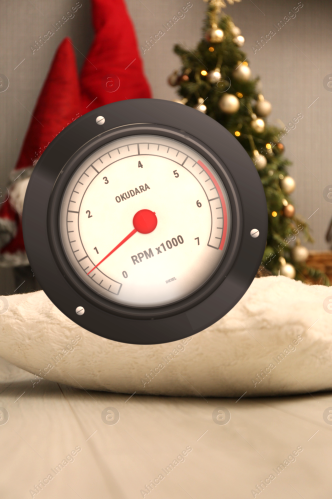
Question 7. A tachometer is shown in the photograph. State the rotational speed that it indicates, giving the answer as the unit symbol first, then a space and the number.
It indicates rpm 700
